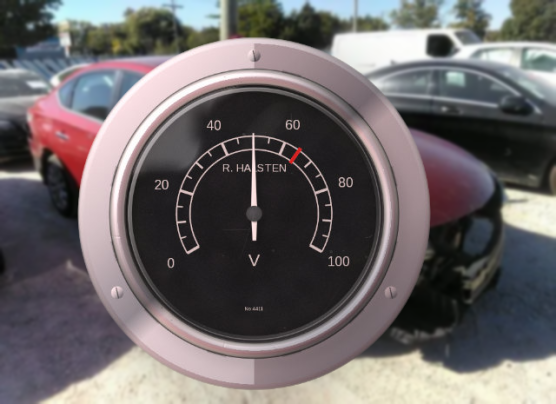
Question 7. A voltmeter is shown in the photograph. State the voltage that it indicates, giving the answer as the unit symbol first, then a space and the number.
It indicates V 50
